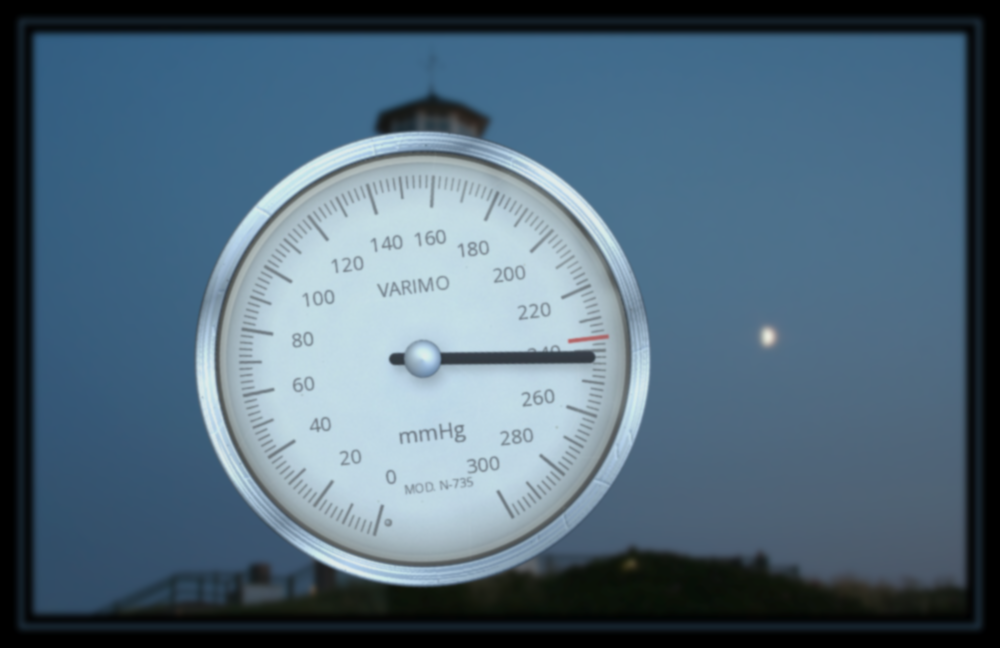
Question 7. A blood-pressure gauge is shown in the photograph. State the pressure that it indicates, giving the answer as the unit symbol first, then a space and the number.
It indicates mmHg 242
